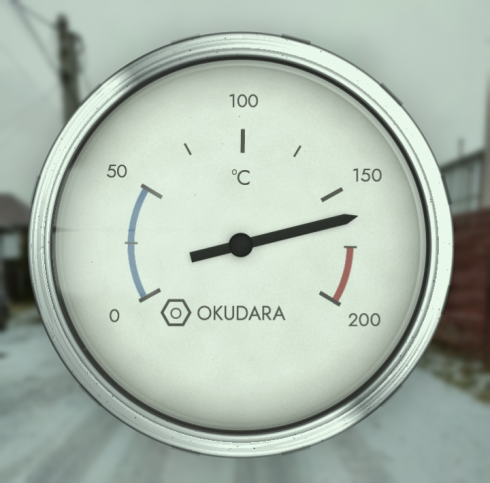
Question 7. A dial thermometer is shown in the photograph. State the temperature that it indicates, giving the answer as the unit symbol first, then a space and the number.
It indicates °C 162.5
